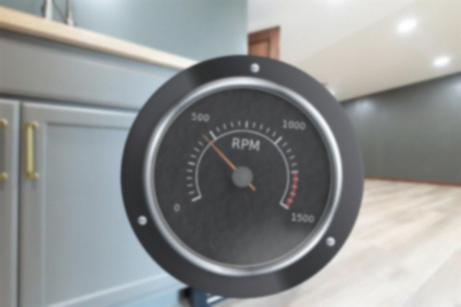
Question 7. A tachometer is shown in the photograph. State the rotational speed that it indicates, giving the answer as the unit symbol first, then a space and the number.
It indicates rpm 450
